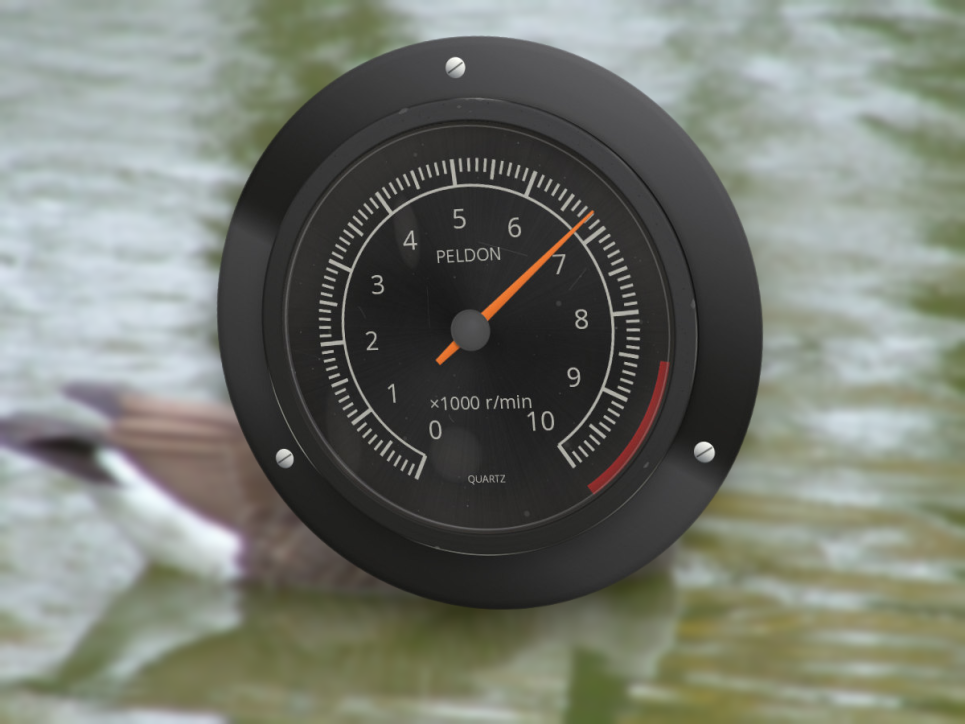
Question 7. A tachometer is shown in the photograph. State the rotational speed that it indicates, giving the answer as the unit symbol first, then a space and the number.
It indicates rpm 6800
